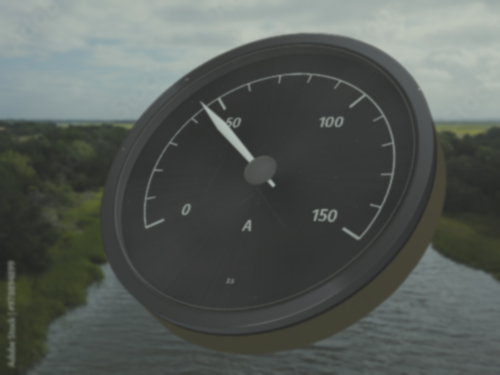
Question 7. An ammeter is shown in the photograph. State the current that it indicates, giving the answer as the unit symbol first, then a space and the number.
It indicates A 45
